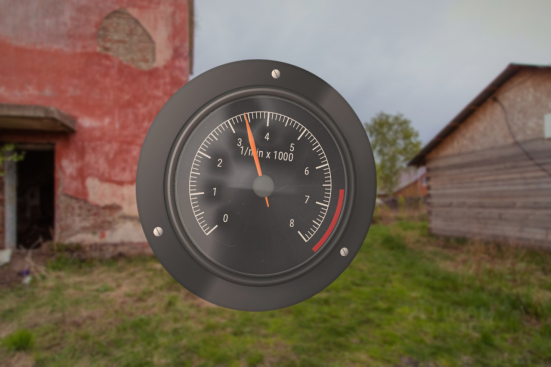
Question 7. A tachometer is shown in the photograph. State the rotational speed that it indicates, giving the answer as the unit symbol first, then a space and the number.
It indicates rpm 3400
